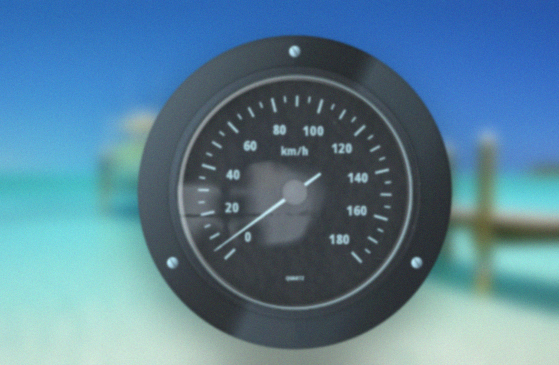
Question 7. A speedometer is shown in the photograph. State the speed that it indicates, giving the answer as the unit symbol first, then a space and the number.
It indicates km/h 5
